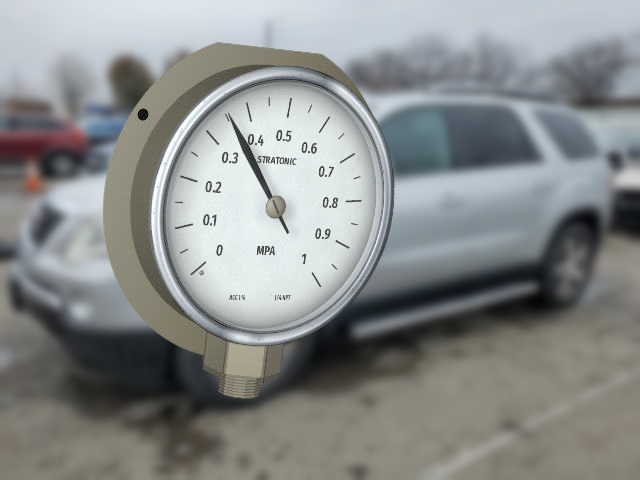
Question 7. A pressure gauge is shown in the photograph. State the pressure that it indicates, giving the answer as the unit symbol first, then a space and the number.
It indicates MPa 0.35
